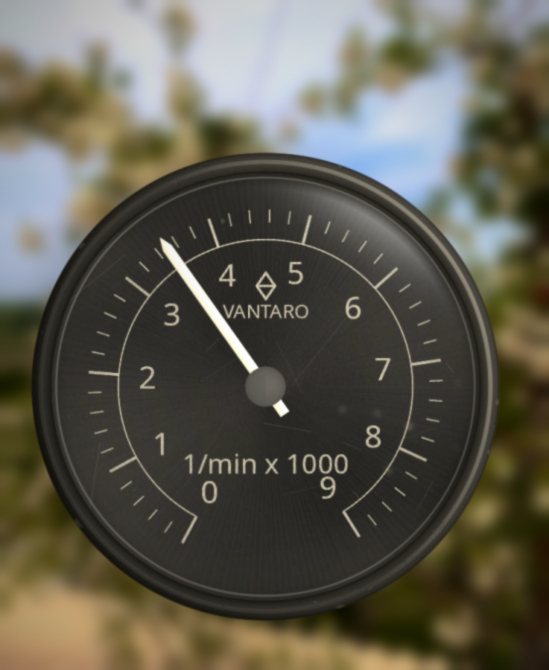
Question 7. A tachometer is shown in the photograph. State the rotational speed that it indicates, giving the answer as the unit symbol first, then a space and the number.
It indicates rpm 3500
